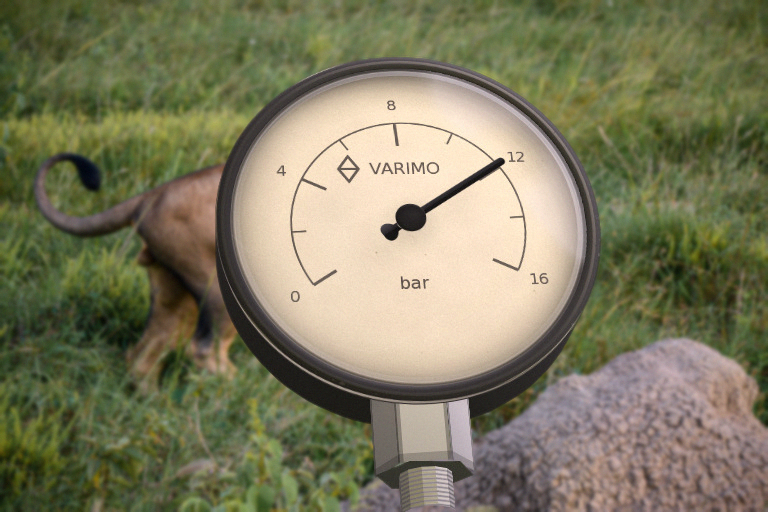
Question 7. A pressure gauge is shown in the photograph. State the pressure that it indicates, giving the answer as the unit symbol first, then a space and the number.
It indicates bar 12
